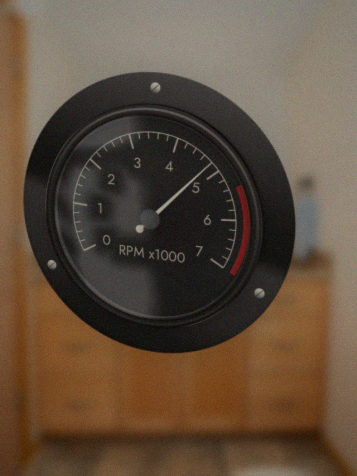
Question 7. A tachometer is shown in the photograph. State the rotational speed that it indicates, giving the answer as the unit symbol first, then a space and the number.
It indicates rpm 4800
